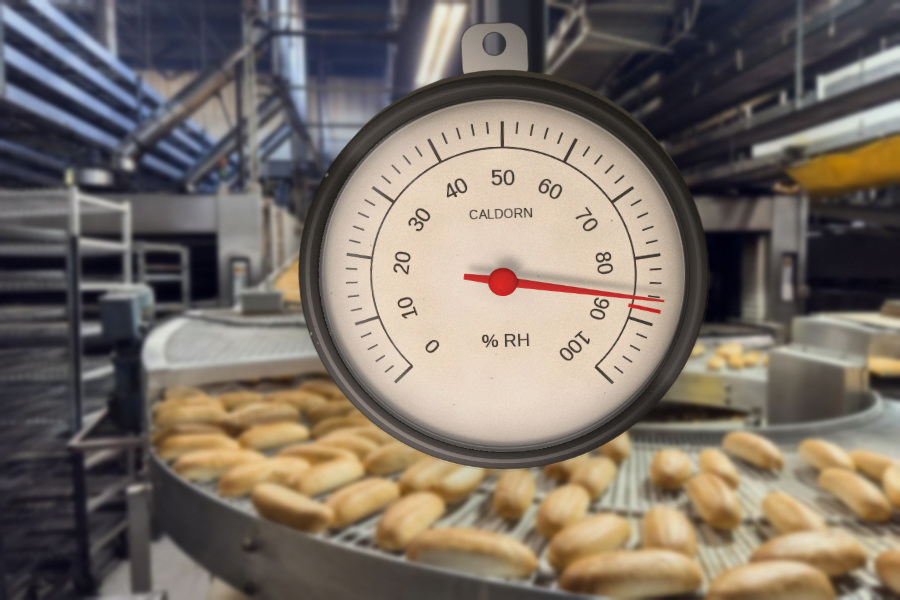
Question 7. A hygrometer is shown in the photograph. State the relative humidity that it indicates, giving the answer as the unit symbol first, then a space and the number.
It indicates % 86
